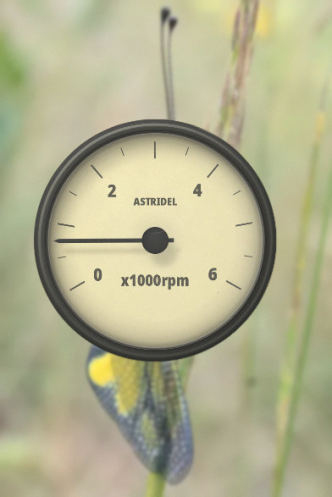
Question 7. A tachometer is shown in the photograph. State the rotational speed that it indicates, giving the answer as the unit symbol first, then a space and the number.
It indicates rpm 750
